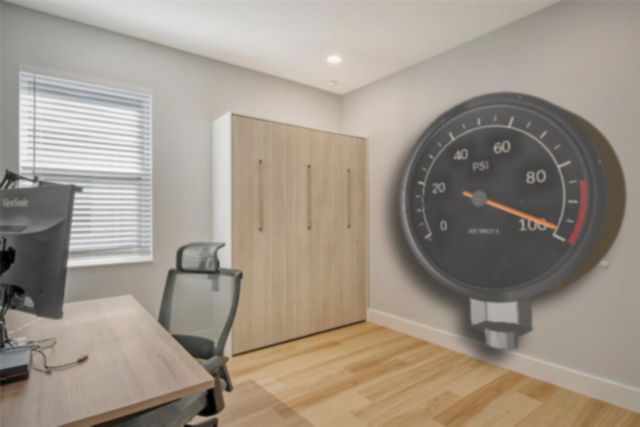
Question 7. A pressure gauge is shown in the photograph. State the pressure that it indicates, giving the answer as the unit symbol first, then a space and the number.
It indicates psi 97.5
